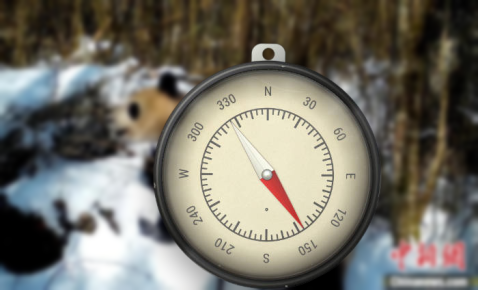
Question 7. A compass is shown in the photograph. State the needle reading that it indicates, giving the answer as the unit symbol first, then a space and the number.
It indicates ° 145
